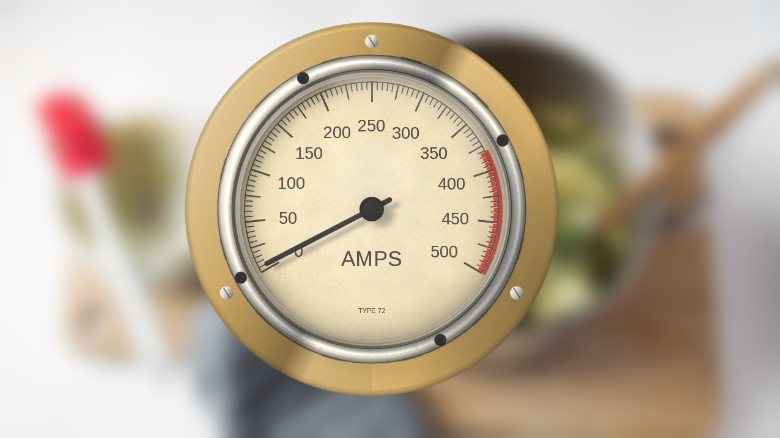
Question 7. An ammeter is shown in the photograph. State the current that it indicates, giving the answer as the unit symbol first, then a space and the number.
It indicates A 5
